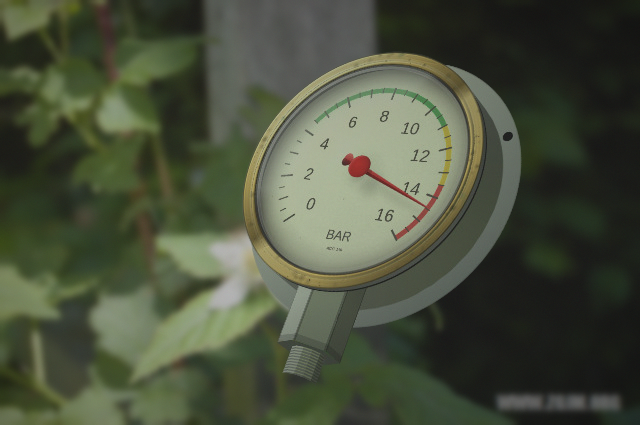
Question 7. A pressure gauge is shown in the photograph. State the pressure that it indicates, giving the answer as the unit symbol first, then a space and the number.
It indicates bar 14.5
